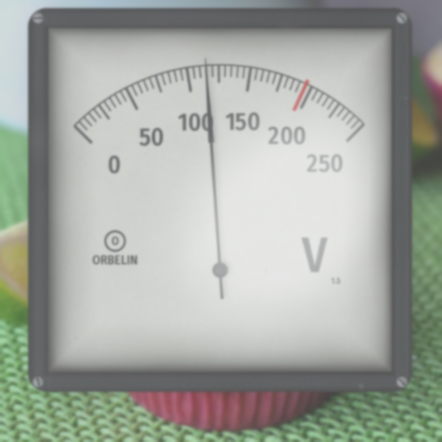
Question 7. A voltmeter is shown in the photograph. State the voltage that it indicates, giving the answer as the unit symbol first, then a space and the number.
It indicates V 115
